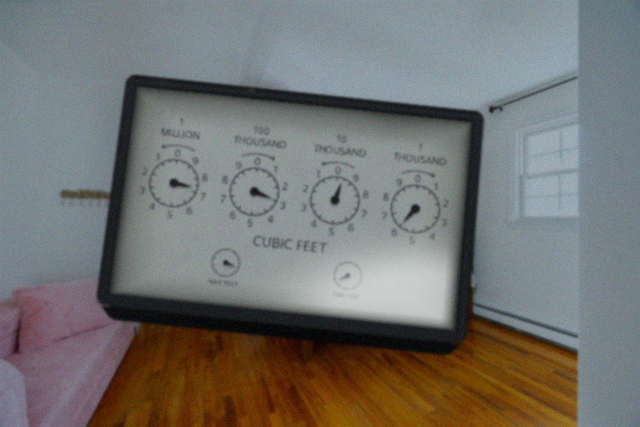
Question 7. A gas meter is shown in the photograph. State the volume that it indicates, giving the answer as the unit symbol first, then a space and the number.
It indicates ft³ 729600
